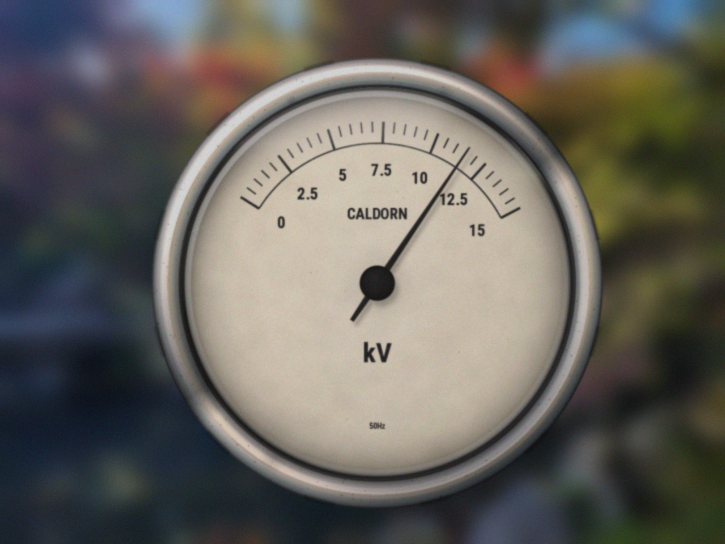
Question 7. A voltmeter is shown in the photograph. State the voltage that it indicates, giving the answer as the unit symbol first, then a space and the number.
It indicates kV 11.5
